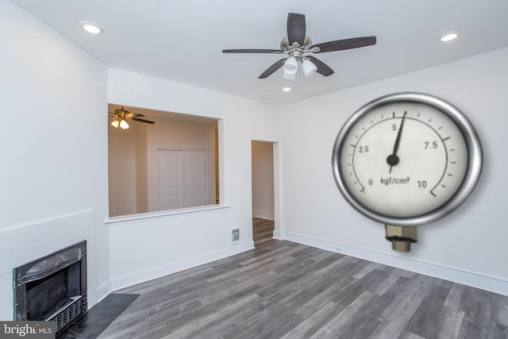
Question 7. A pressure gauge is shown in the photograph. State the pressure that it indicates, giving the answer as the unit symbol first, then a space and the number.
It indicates kg/cm² 5.5
